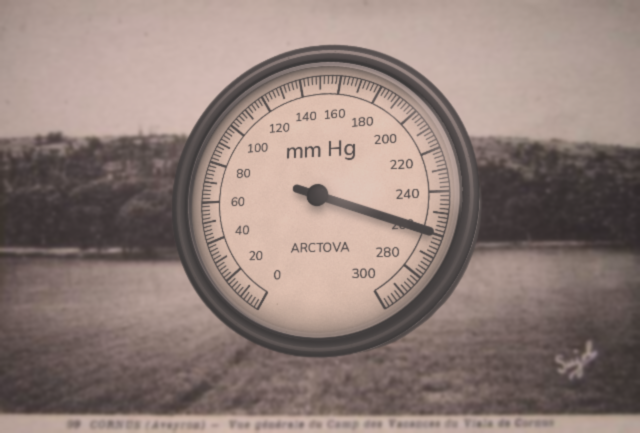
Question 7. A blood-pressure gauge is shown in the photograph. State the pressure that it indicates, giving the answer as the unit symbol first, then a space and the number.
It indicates mmHg 260
